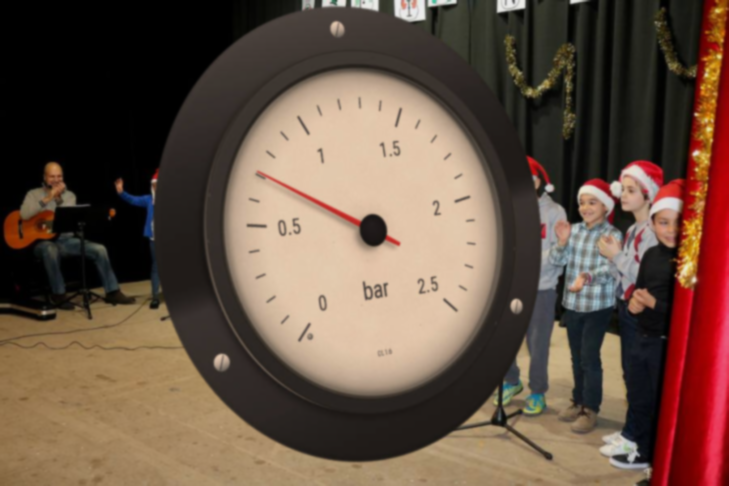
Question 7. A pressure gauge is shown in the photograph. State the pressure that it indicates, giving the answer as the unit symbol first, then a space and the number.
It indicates bar 0.7
